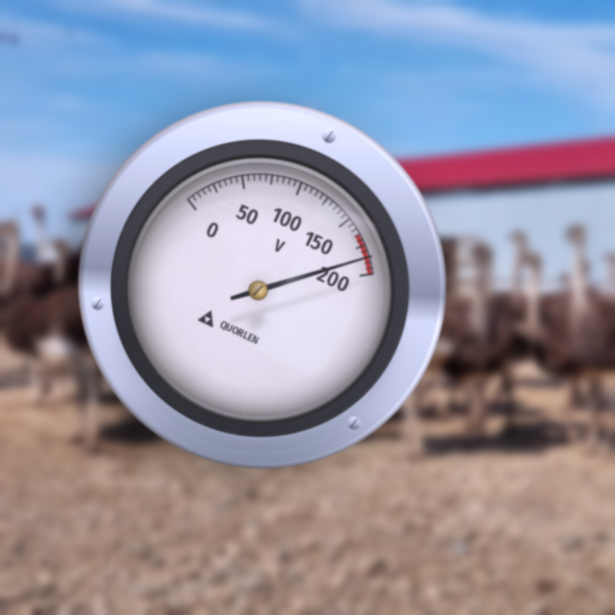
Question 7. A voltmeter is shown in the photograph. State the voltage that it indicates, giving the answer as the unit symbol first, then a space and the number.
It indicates V 185
